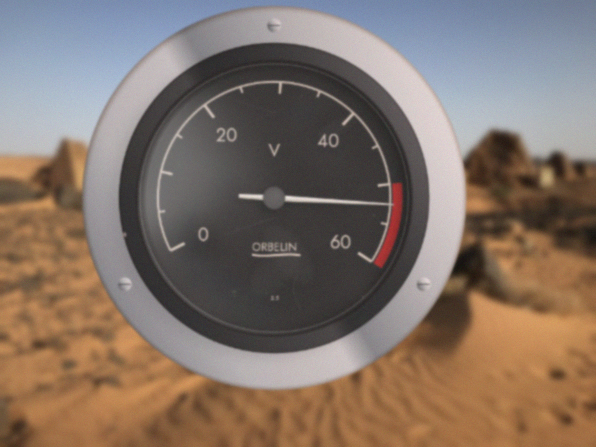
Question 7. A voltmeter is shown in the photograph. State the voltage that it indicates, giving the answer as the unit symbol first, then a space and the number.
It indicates V 52.5
